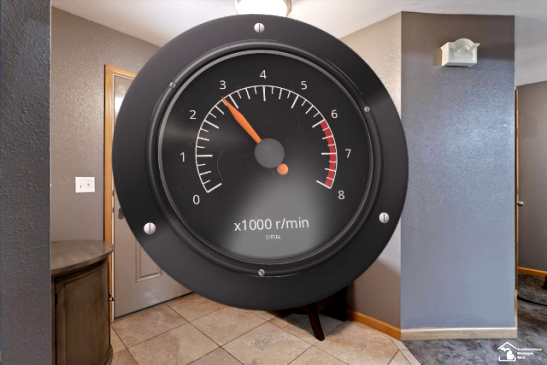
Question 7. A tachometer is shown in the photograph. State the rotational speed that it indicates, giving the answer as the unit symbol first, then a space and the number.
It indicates rpm 2750
